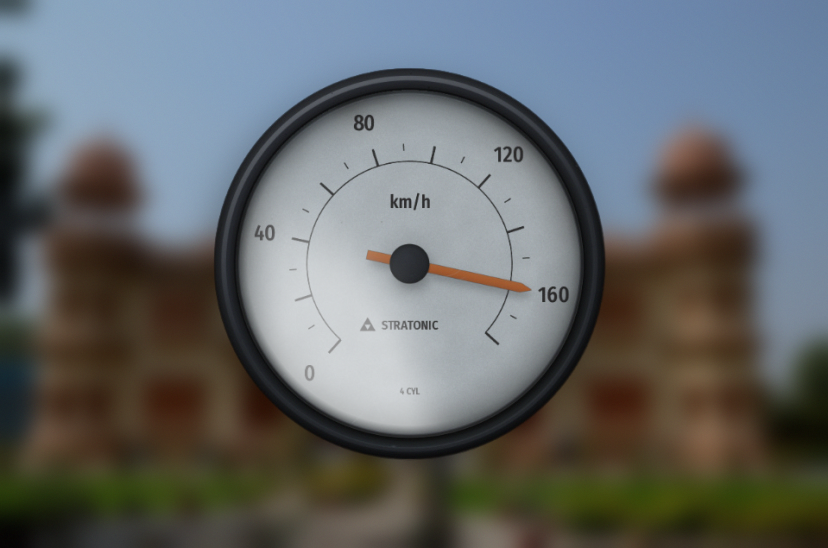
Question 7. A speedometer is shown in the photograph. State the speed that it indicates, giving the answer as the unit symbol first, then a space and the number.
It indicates km/h 160
